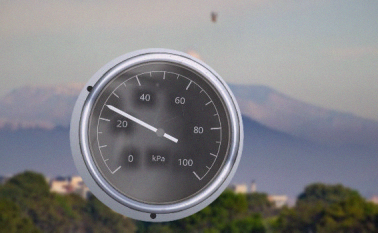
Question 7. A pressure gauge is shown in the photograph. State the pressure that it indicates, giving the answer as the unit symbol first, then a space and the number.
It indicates kPa 25
